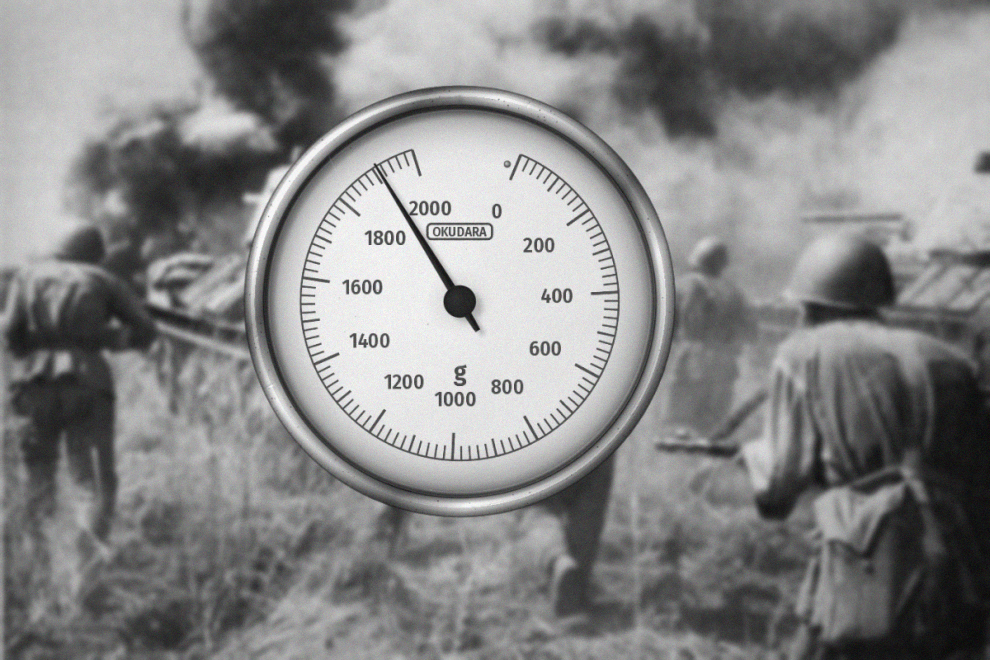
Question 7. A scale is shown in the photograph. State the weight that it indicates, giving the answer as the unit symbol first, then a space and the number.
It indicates g 1910
